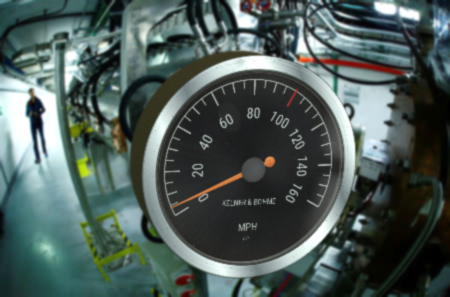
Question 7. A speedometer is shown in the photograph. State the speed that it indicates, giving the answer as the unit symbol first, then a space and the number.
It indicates mph 5
